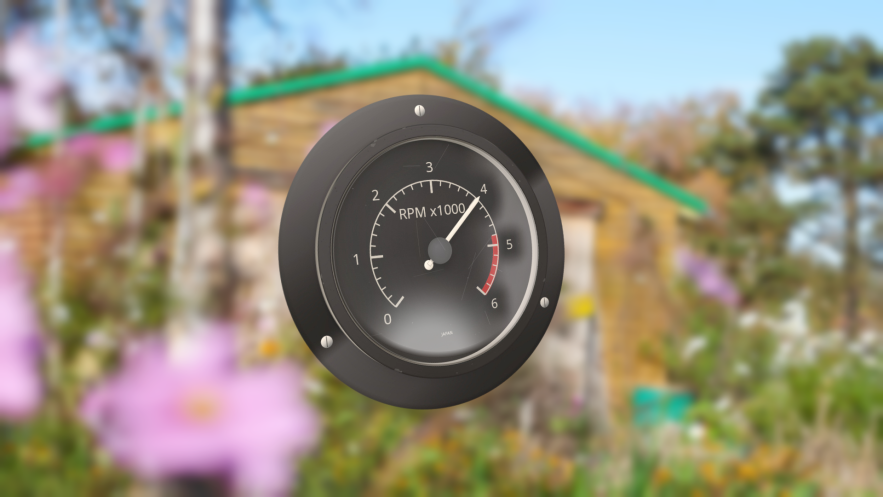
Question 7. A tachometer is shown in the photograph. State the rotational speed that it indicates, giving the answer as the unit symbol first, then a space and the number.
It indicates rpm 4000
